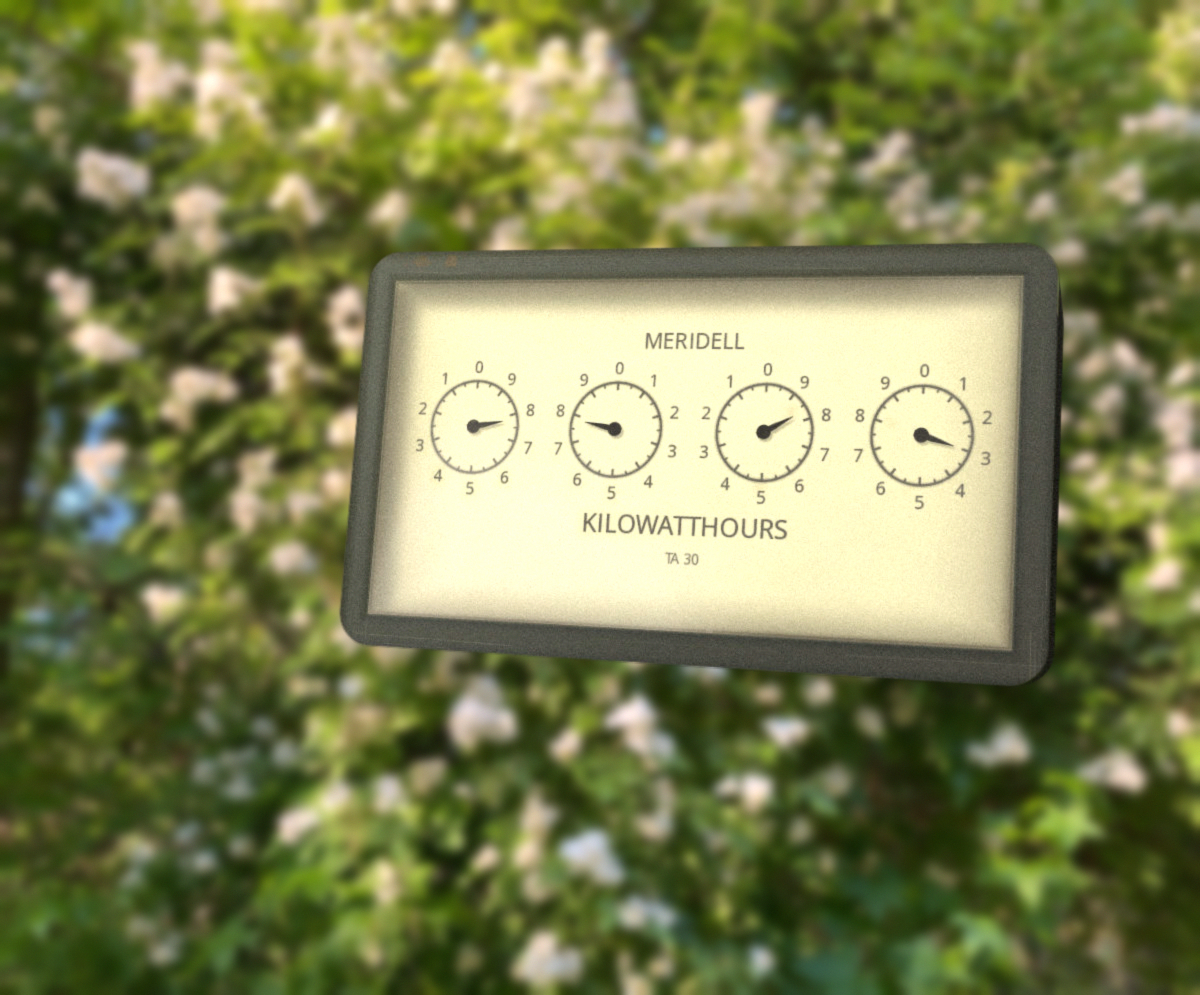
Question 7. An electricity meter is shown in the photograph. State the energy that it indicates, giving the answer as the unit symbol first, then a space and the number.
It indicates kWh 7783
